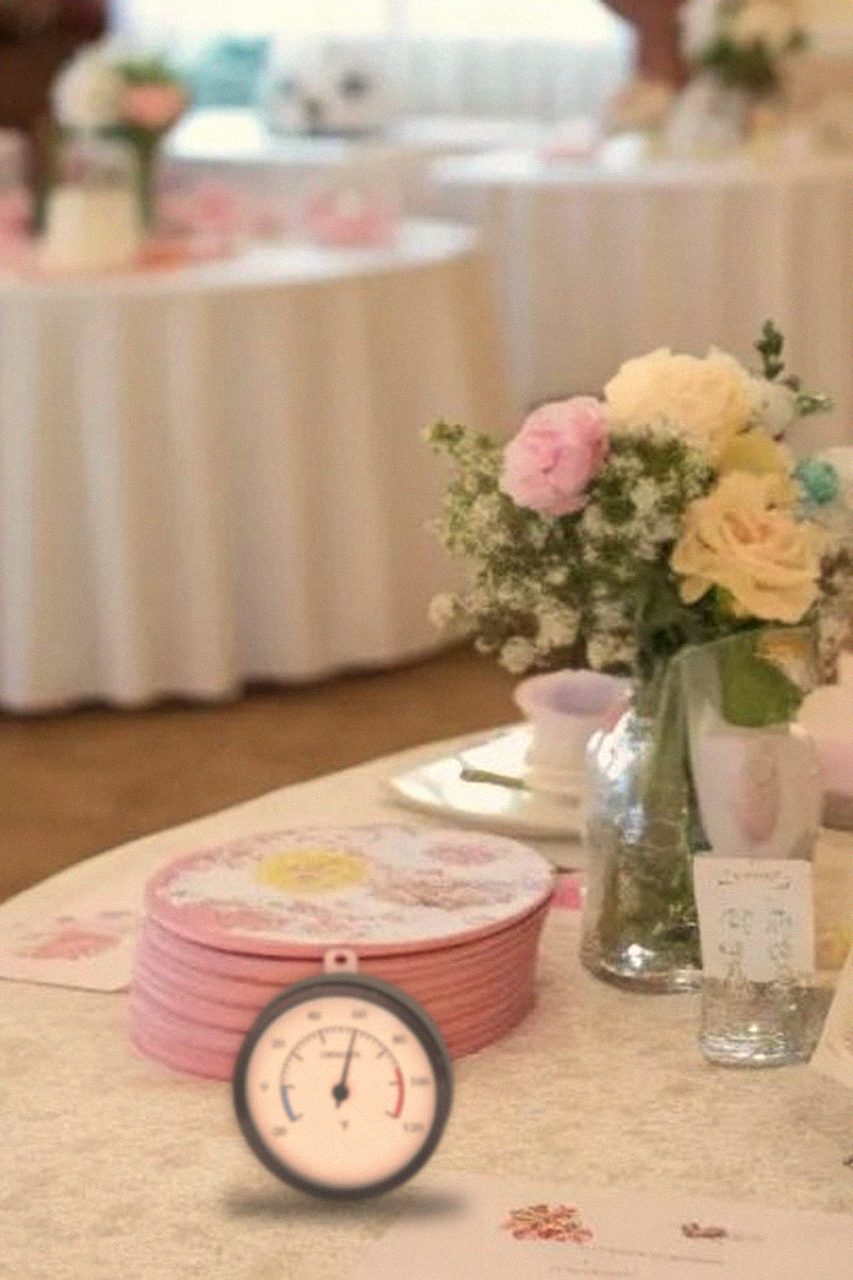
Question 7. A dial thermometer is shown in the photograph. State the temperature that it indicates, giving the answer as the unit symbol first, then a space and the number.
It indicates °F 60
